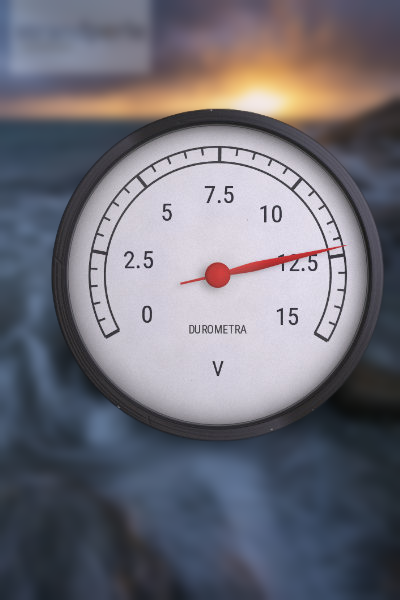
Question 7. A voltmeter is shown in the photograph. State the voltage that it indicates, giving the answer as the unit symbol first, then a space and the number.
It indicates V 12.25
